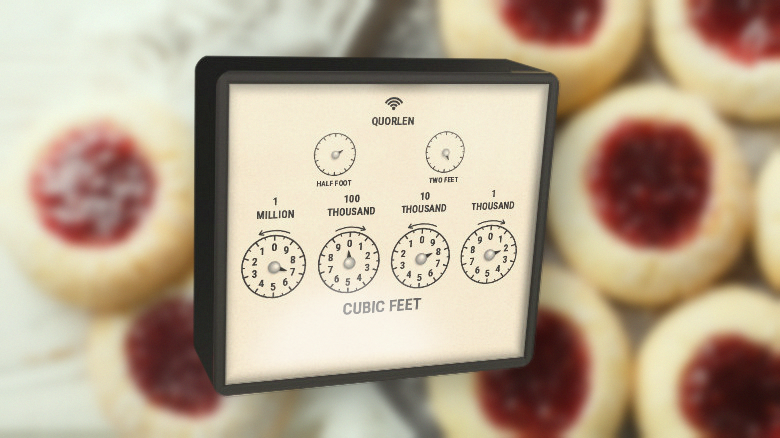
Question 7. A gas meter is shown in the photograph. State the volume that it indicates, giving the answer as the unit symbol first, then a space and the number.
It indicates ft³ 698200
